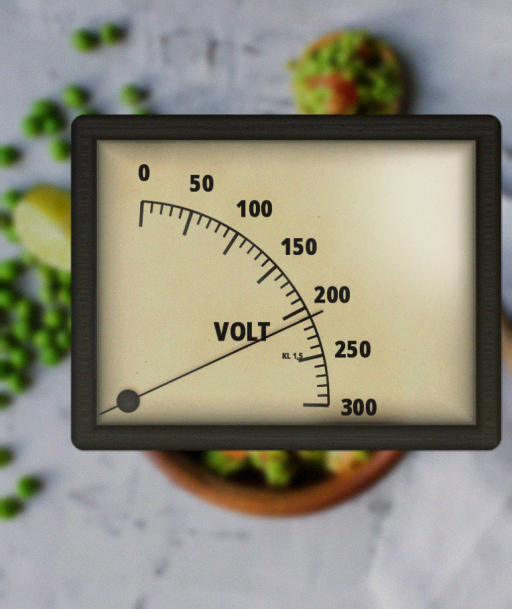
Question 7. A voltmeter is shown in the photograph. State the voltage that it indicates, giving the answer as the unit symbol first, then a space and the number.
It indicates V 210
